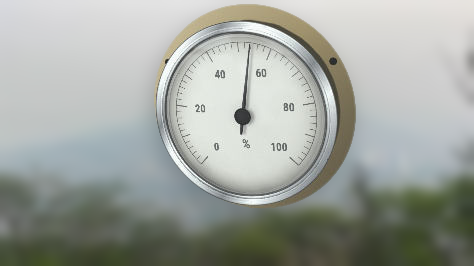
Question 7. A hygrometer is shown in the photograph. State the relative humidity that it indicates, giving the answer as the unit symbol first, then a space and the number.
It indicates % 54
